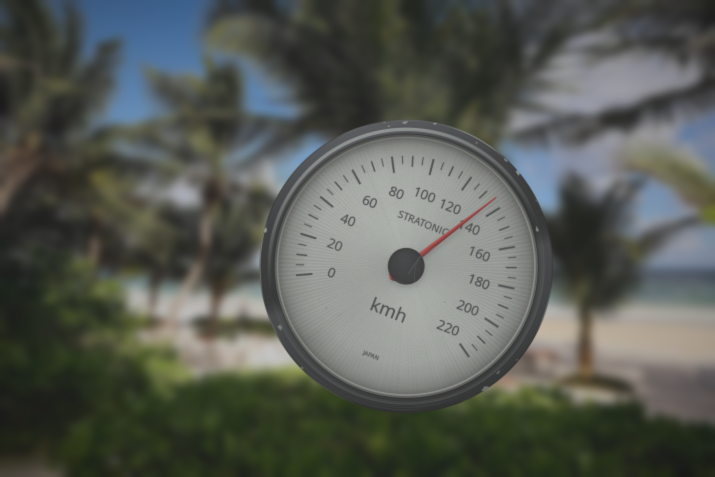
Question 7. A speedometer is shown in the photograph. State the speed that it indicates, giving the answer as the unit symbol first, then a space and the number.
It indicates km/h 135
